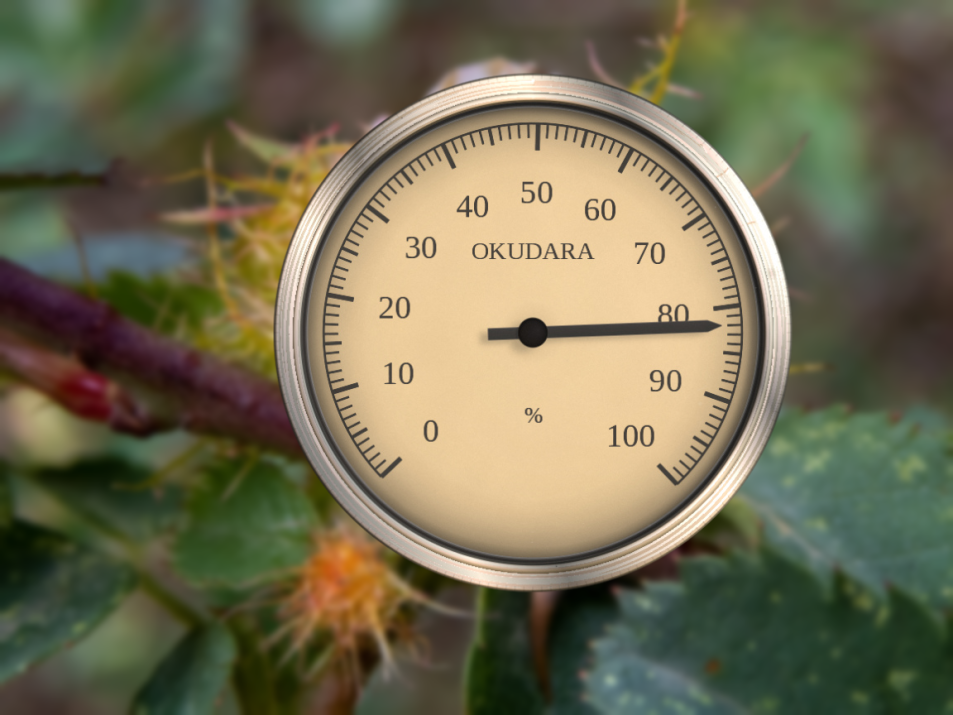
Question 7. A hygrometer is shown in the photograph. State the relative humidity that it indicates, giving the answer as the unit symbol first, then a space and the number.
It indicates % 82
